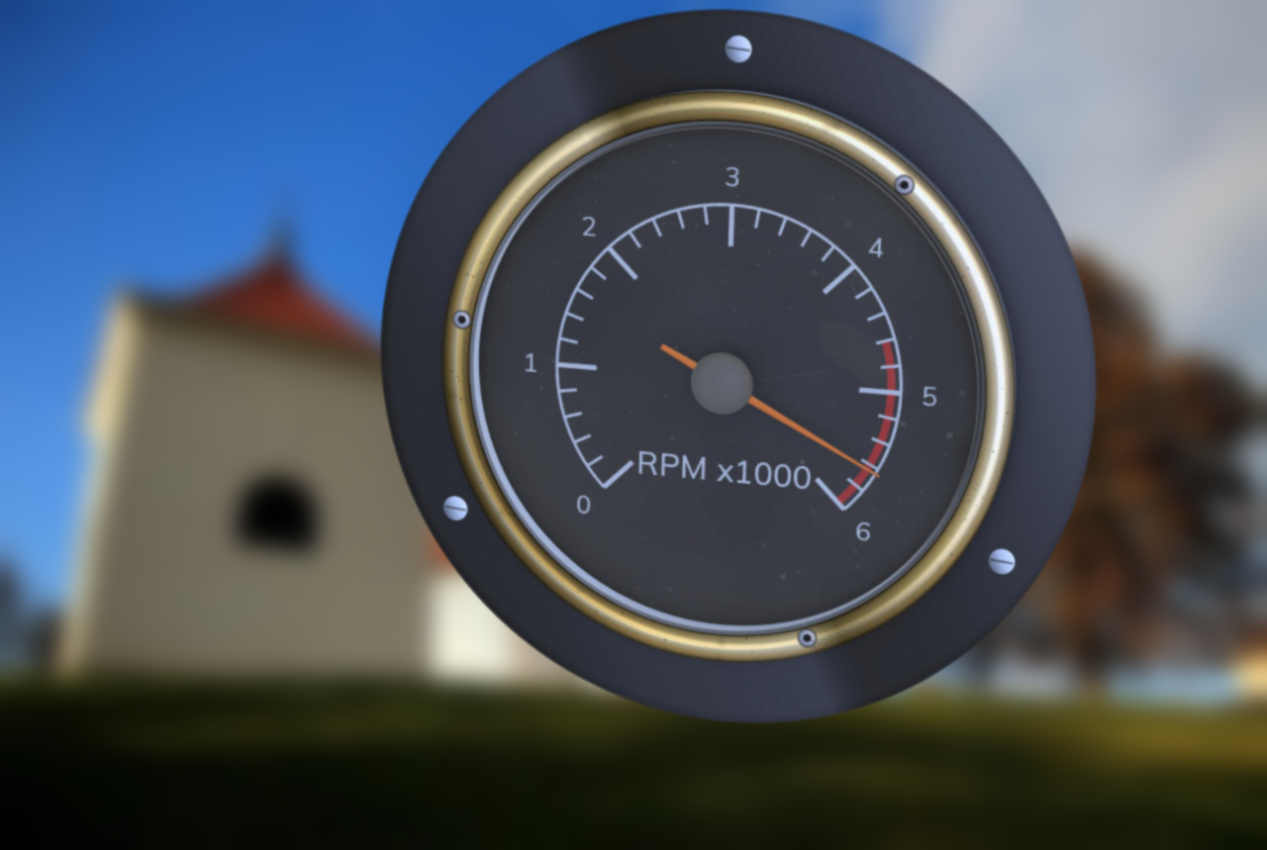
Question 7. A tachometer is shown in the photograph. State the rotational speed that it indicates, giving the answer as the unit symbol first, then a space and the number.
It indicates rpm 5600
